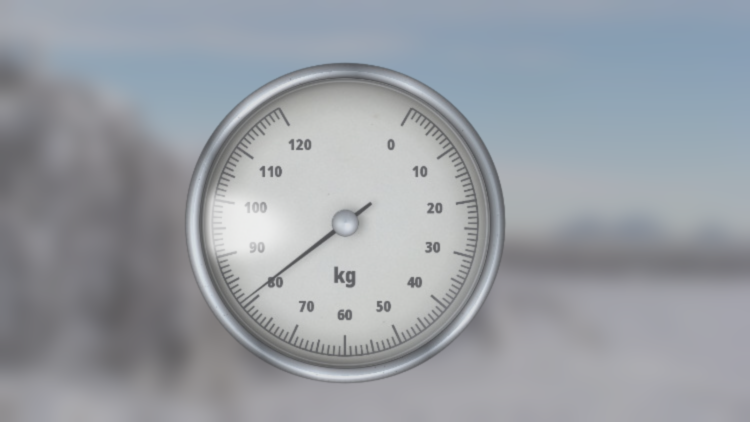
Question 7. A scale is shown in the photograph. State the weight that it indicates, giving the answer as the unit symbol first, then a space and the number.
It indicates kg 81
